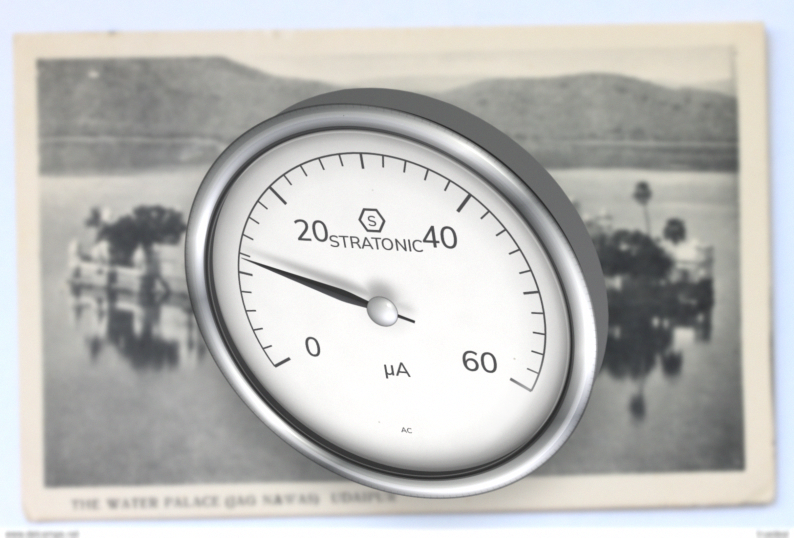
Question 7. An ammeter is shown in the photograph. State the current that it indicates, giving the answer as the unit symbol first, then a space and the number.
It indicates µA 12
